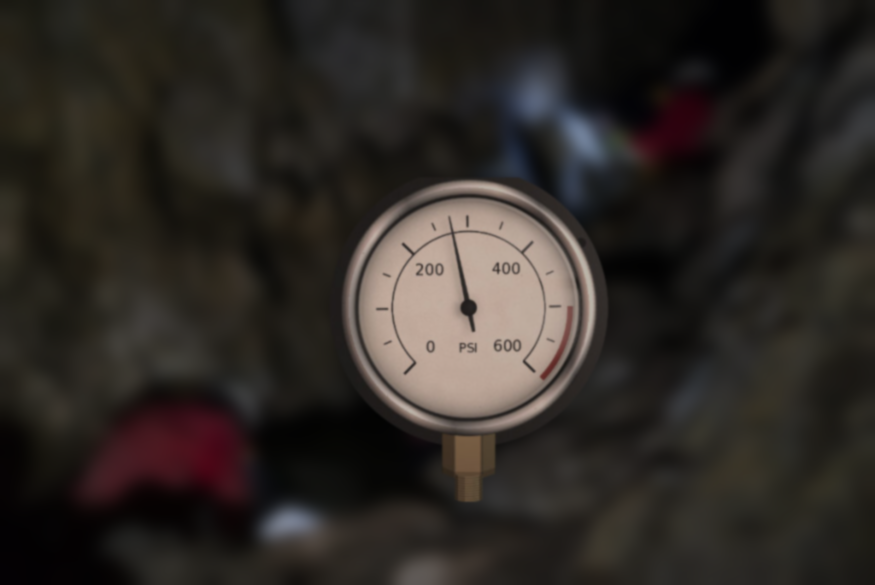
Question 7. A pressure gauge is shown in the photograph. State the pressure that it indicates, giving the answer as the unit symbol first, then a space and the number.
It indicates psi 275
